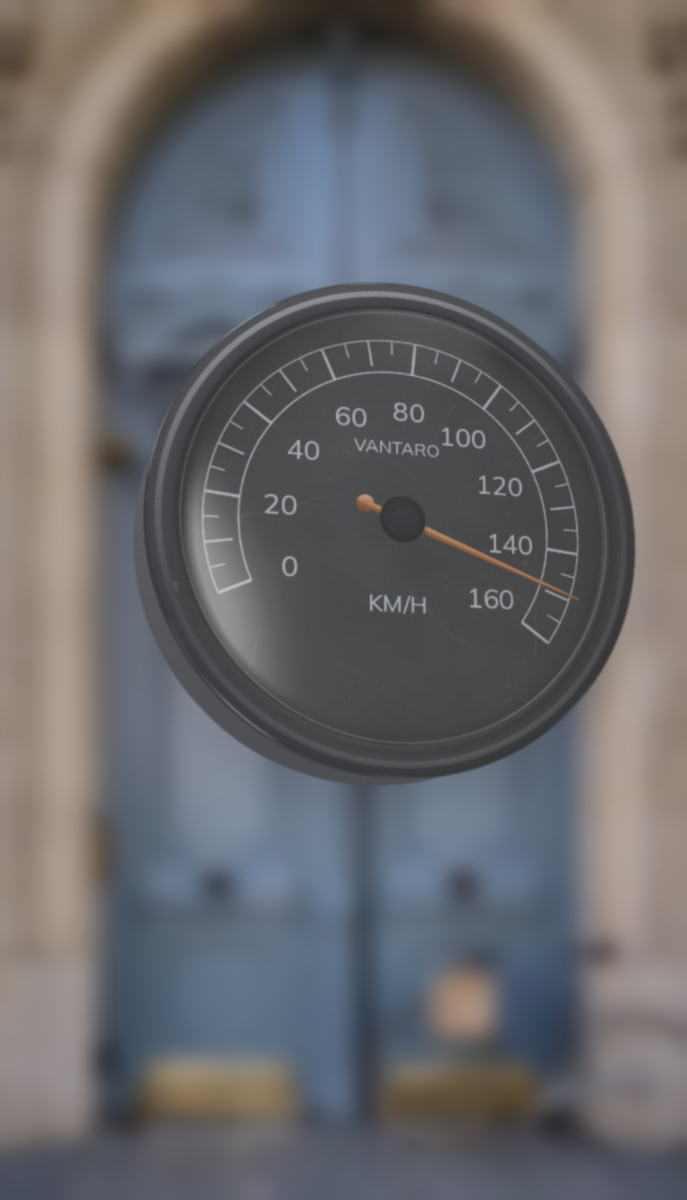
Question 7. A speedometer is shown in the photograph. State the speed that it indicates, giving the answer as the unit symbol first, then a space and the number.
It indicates km/h 150
